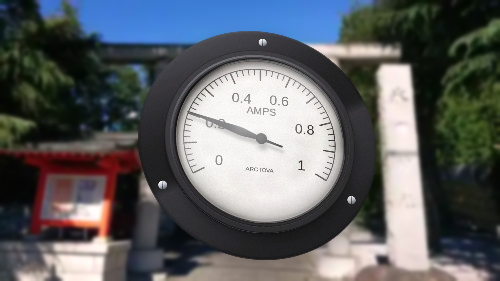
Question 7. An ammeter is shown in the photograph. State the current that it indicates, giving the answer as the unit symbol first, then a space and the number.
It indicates A 0.2
